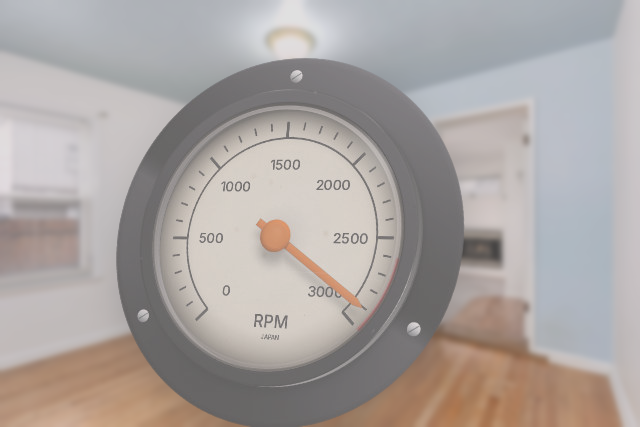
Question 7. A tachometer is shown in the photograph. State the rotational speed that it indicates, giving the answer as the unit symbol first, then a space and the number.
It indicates rpm 2900
